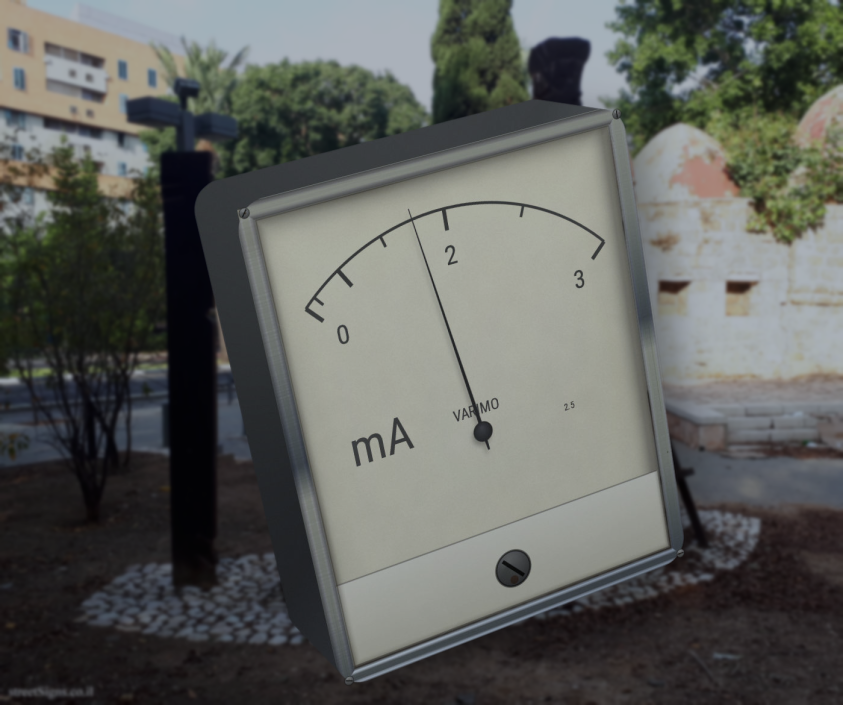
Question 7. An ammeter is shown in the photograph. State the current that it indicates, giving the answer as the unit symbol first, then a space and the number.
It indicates mA 1.75
